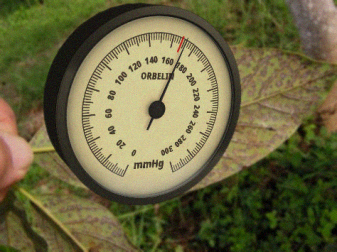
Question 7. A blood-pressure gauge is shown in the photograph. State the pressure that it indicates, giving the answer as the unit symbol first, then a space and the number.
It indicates mmHg 170
